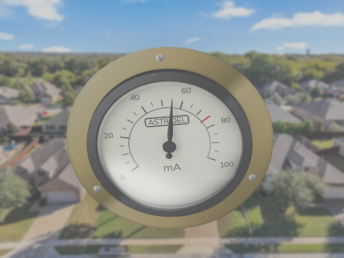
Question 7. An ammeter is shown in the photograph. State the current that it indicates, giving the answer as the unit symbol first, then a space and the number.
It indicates mA 55
